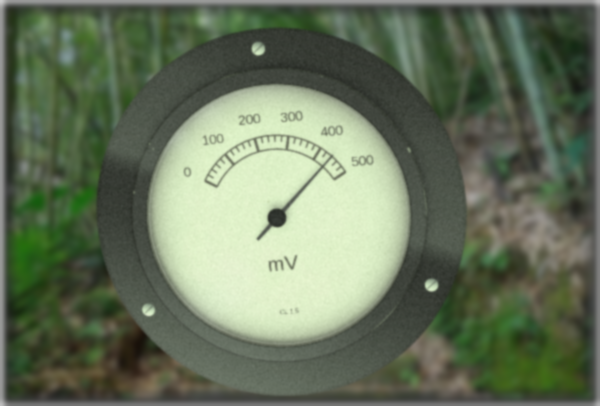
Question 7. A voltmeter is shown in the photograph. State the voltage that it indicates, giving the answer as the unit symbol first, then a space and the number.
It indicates mV 440
